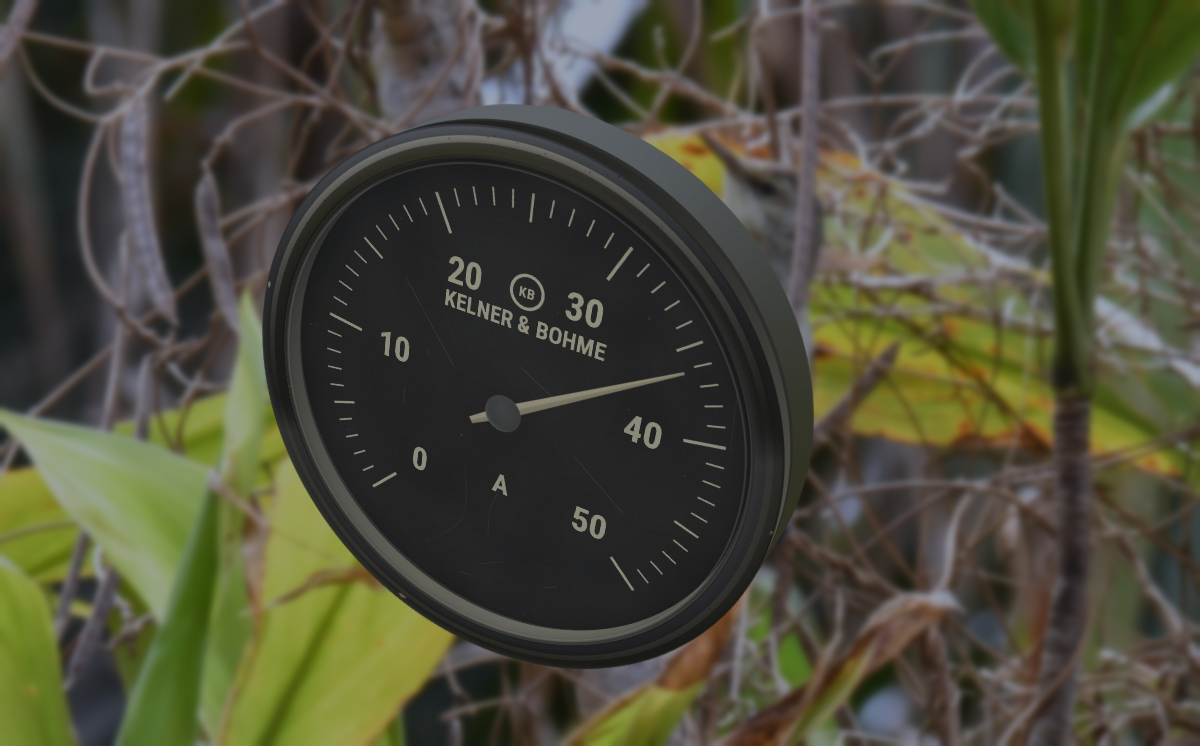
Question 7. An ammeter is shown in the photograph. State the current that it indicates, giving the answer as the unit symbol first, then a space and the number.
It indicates A 36
